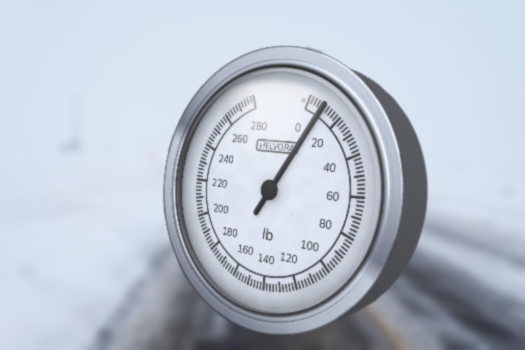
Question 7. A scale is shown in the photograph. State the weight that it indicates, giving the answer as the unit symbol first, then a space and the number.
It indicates lb 10
